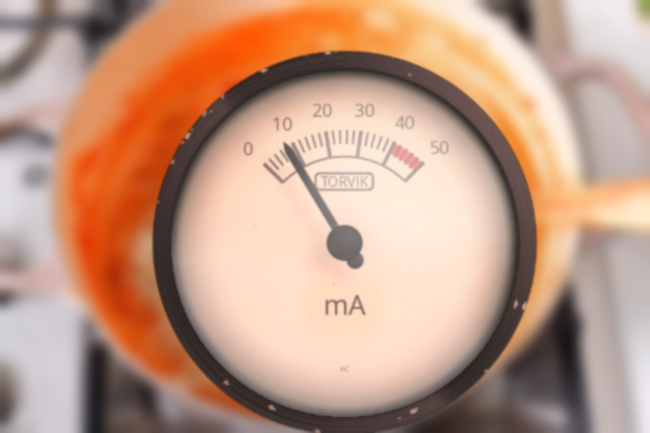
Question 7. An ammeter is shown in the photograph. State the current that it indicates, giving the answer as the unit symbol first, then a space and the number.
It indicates mA 8
